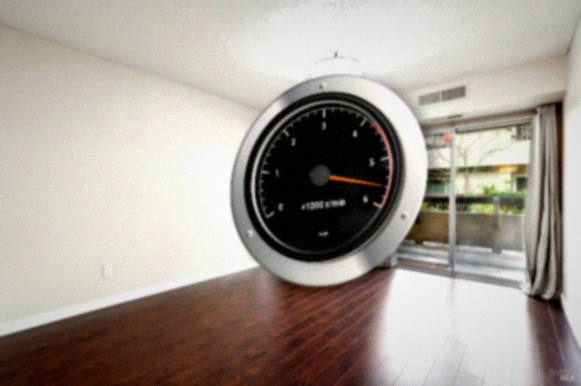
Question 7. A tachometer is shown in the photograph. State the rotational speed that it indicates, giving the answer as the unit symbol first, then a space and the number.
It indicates rpm 5600
